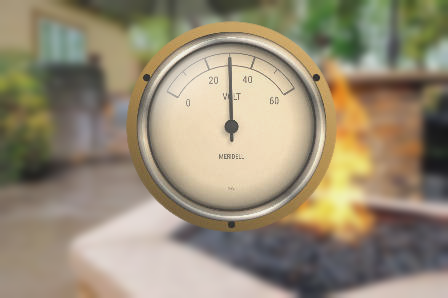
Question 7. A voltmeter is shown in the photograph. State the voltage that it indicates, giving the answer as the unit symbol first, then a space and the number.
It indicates V 30
